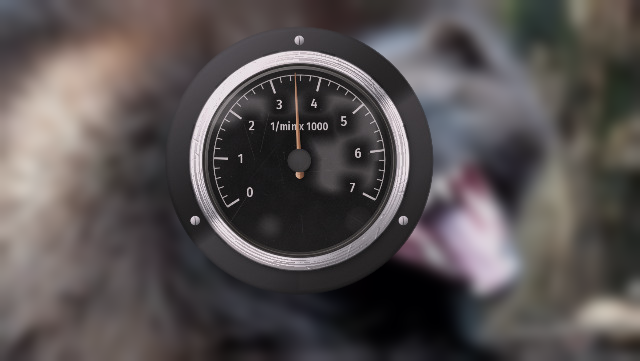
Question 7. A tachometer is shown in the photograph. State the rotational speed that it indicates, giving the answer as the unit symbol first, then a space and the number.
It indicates rpm 3500
